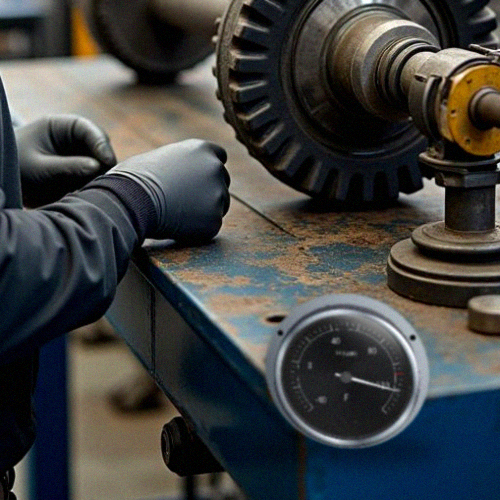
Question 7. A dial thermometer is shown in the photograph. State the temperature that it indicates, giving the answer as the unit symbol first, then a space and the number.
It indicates °F 120
